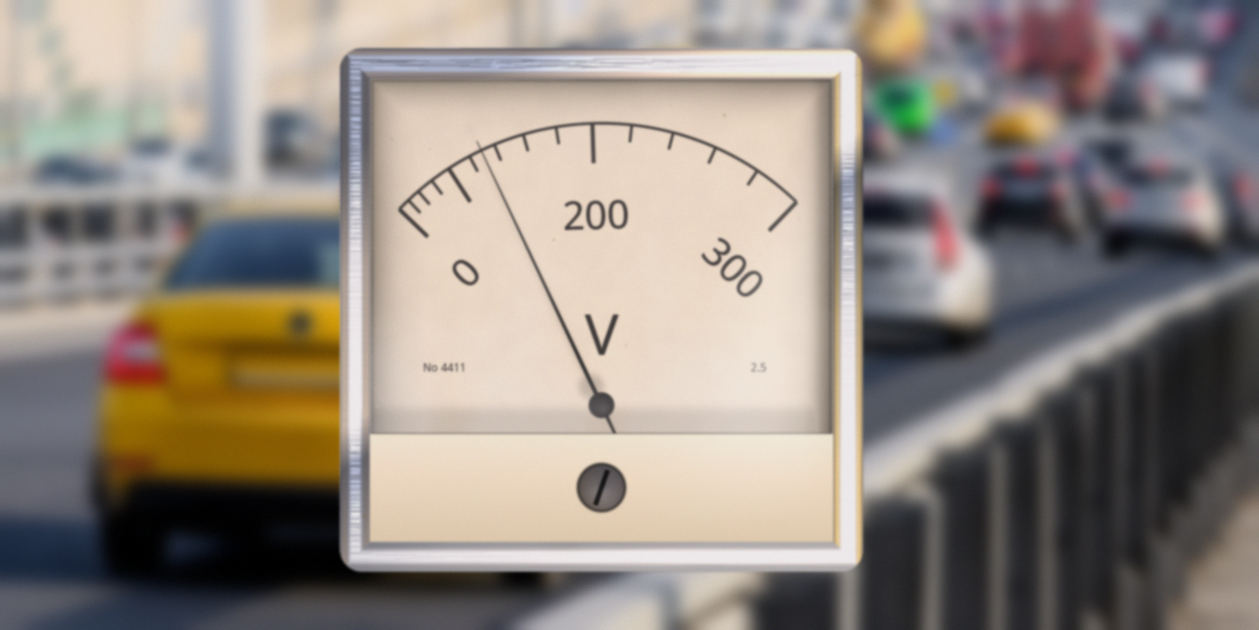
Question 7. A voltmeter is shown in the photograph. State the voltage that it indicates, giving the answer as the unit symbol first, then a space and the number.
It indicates V 130
